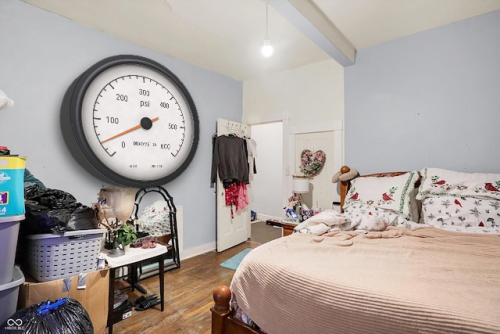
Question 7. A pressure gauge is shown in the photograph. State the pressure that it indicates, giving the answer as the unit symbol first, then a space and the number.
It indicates psi 40
